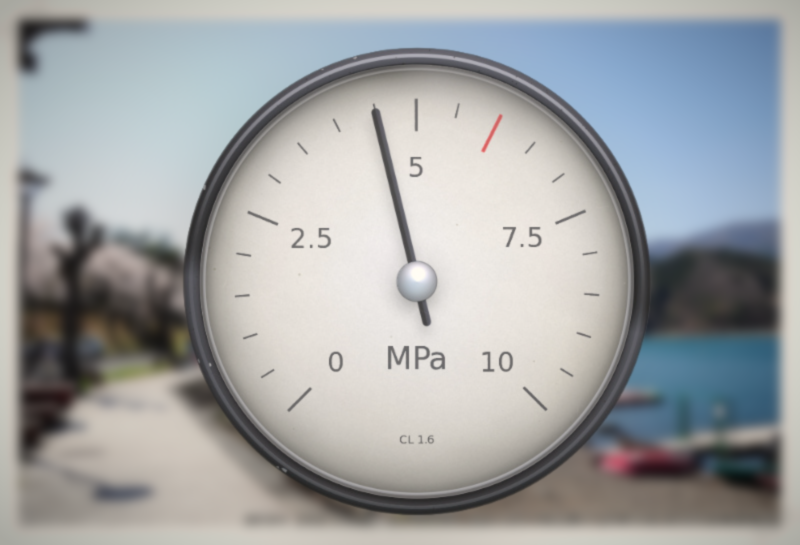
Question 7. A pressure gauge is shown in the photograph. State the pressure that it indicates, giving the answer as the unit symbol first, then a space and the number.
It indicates MPa 4.5
